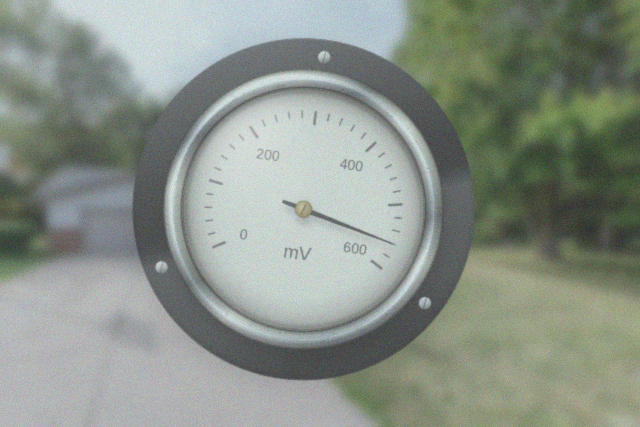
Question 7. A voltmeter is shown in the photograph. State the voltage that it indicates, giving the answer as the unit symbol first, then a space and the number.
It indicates mV 560
